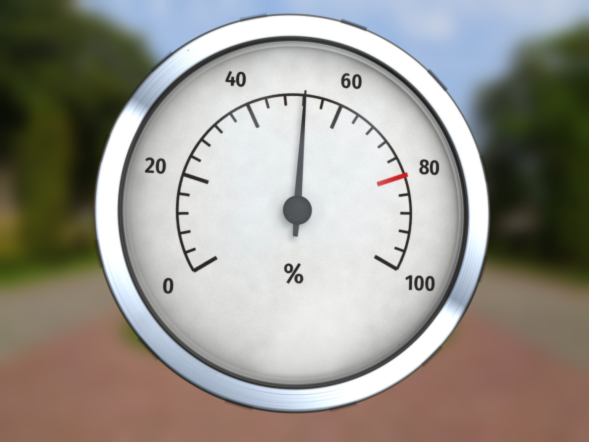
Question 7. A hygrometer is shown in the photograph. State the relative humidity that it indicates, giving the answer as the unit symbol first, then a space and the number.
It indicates % 52
